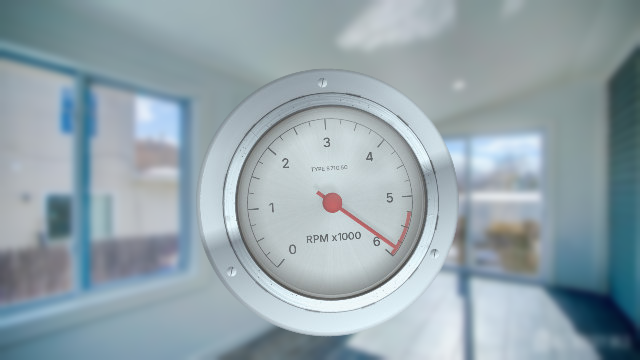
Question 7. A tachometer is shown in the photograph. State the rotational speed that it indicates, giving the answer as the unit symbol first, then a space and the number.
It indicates rpm 5875
